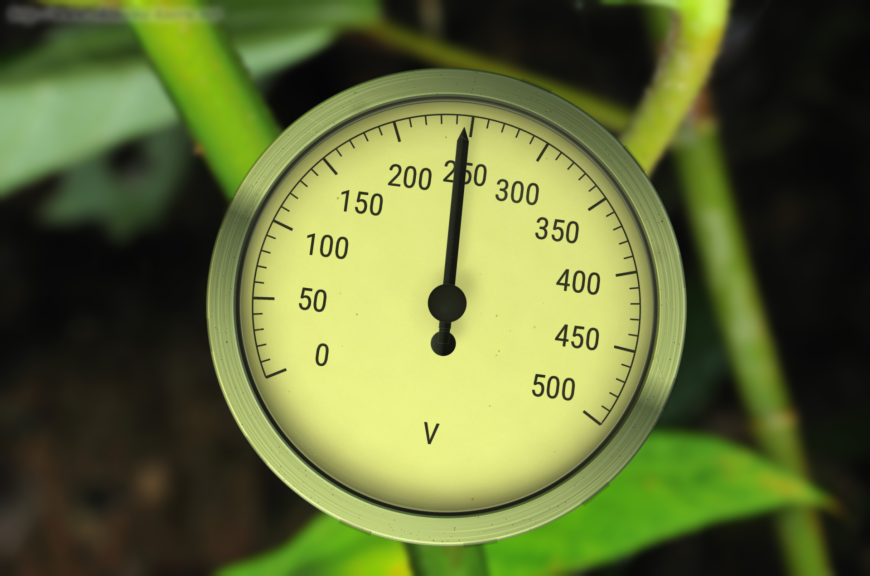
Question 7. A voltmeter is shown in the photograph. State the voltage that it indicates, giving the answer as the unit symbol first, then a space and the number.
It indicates V 245
